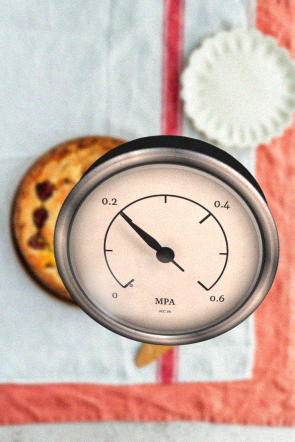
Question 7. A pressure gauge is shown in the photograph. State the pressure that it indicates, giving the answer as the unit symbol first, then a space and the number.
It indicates MPa 0.2
